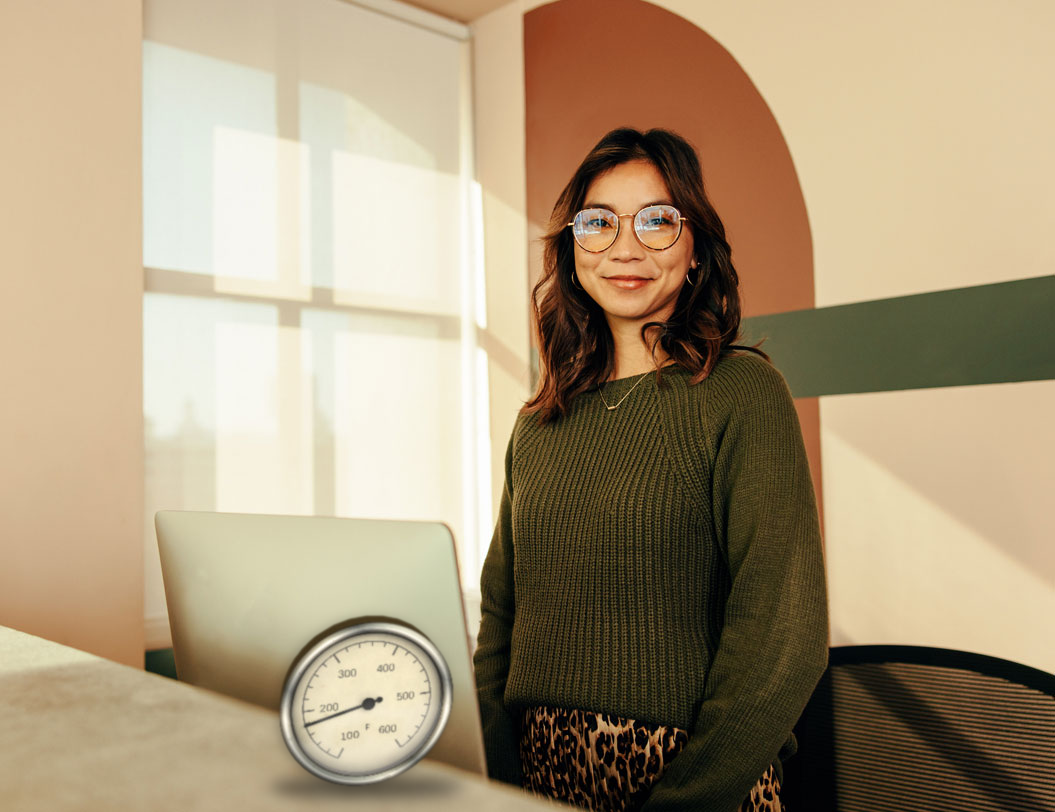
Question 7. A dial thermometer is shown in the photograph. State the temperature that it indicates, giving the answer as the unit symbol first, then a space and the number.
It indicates °F 180
